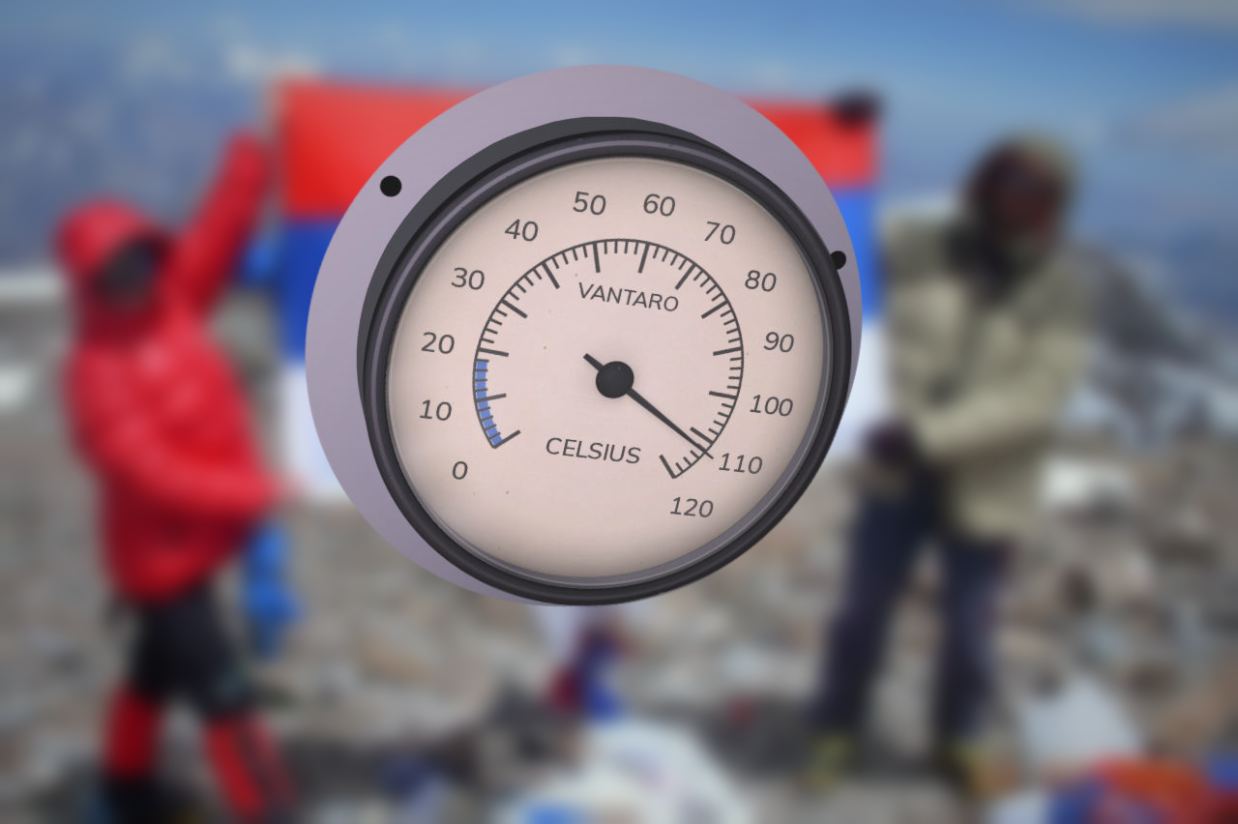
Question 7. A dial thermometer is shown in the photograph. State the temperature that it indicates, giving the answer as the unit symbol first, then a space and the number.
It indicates °C 112
